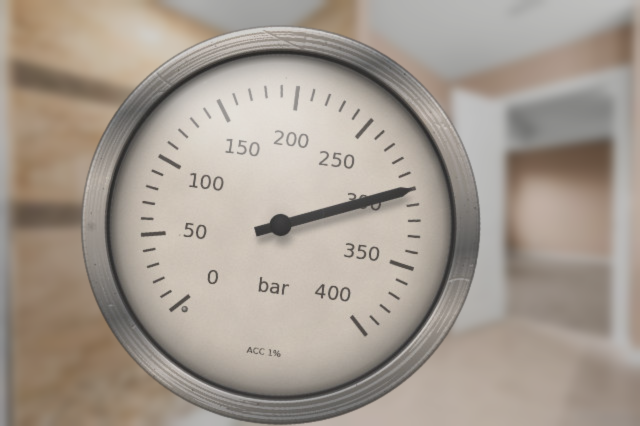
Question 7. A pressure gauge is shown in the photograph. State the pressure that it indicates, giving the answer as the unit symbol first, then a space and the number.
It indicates bar 300
